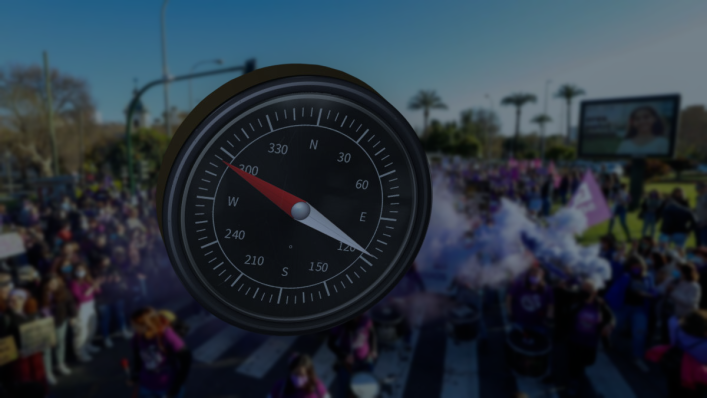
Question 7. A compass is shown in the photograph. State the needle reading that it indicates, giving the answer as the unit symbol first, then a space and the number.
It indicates ° 295
